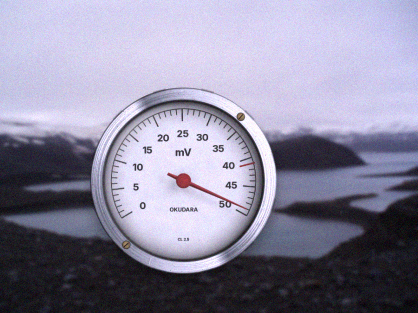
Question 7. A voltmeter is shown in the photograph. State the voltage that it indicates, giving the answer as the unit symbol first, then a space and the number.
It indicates mV 49
